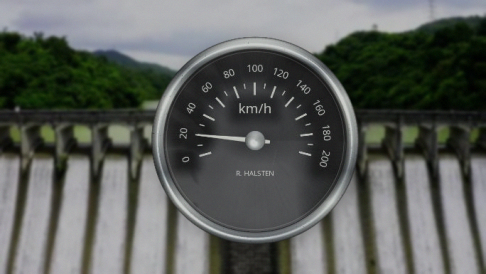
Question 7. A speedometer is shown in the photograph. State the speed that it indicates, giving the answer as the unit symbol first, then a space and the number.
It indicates km/h 20
